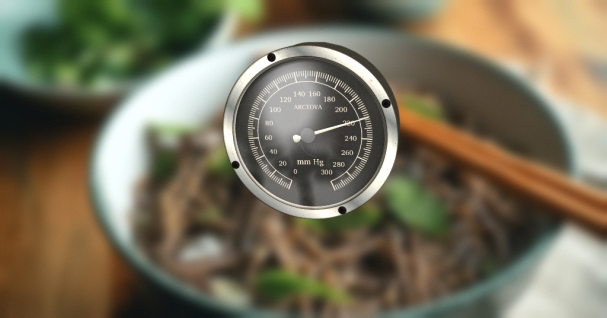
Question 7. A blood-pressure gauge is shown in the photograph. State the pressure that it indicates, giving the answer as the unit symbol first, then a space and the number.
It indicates mmHg 220
